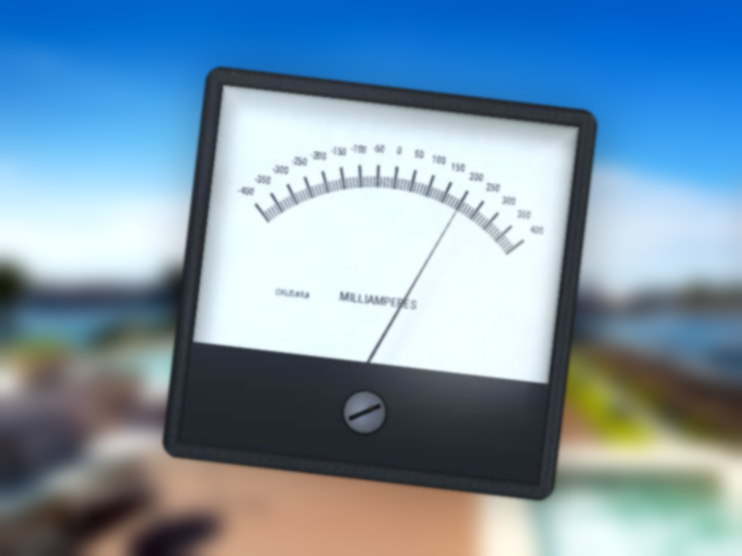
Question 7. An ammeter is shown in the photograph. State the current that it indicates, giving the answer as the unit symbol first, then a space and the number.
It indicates mA 200
